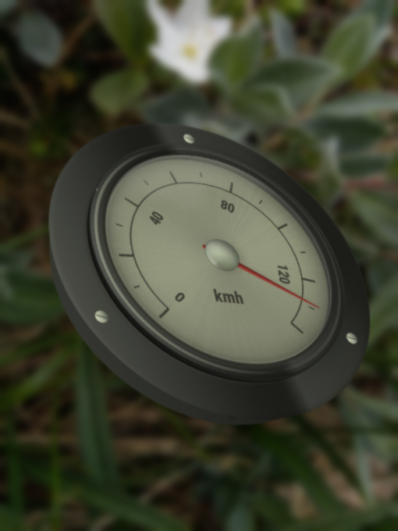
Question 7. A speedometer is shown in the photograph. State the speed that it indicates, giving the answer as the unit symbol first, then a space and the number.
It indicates km/h 130
